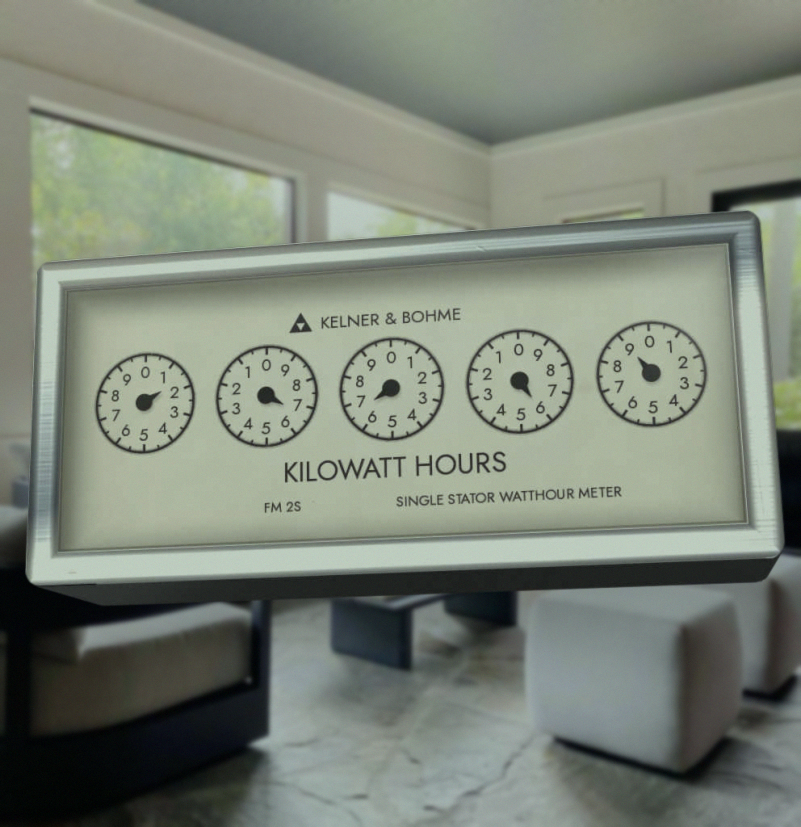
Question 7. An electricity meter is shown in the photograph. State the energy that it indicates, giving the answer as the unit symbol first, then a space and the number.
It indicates kWh 16659
